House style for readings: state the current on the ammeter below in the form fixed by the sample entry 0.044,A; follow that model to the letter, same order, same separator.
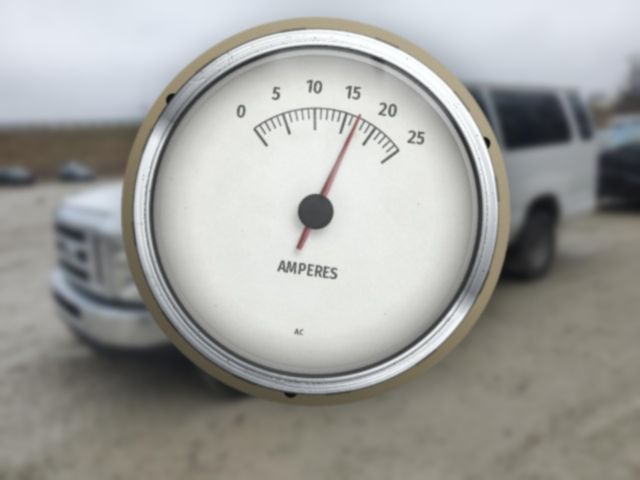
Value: 17,A
